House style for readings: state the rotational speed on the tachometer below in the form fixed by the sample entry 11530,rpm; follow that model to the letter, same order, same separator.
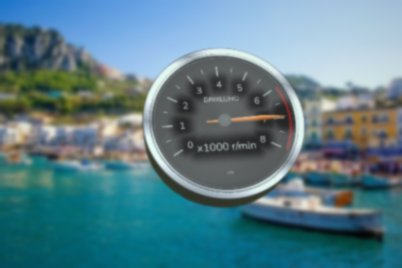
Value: 7000,rpm
